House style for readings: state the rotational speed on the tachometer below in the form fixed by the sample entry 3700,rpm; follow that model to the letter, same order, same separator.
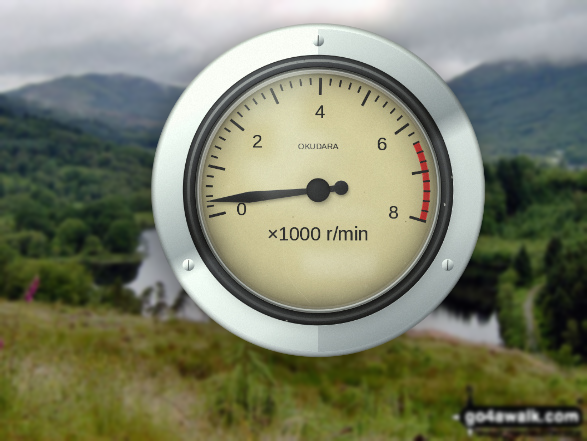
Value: 300,rpm
